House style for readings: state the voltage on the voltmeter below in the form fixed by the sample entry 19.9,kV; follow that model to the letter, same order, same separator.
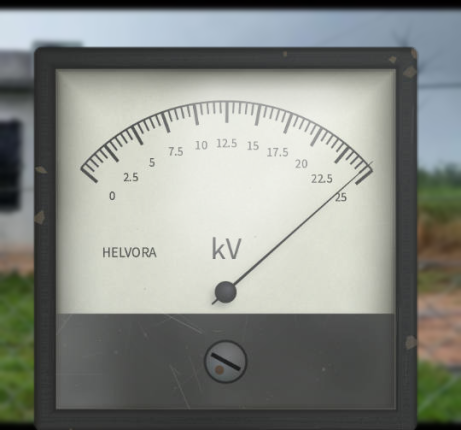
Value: 24.5,kV
